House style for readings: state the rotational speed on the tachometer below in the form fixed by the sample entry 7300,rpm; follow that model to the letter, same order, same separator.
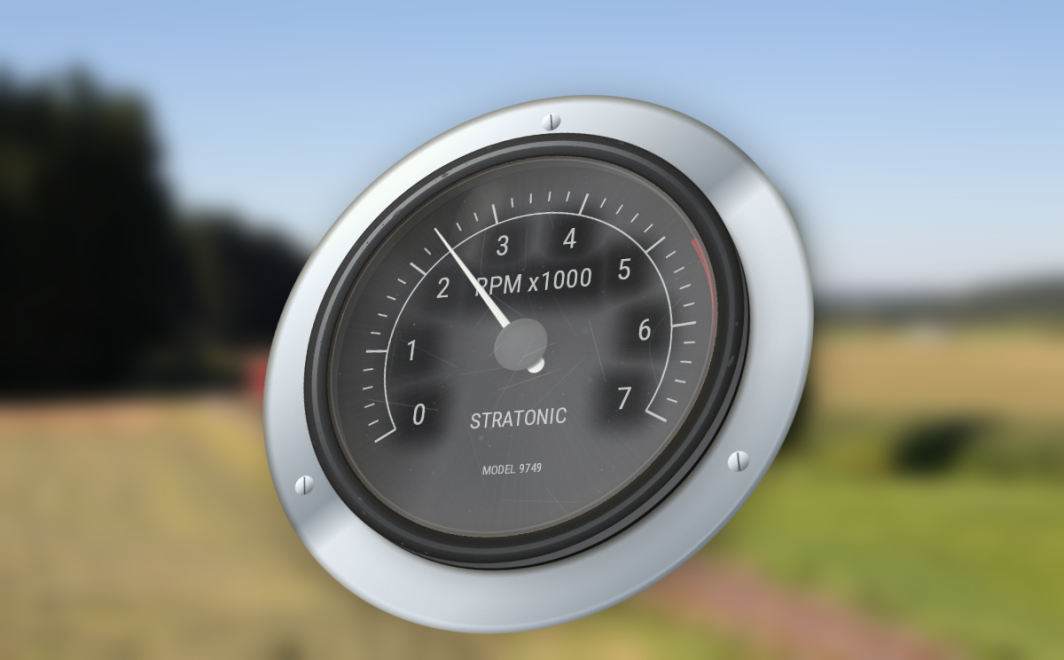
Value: 2400,rpm
